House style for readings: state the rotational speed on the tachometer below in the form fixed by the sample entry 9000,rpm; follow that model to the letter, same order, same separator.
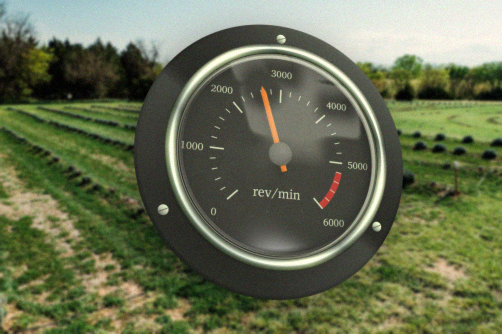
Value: 2600,rpm
